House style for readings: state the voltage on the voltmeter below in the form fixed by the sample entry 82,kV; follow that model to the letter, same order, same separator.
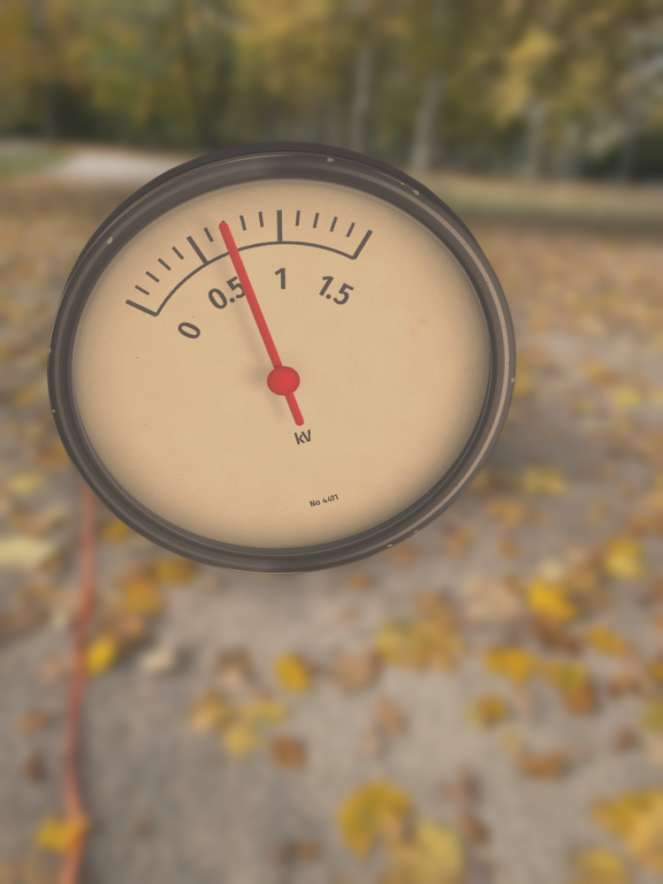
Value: 0.7,kV
